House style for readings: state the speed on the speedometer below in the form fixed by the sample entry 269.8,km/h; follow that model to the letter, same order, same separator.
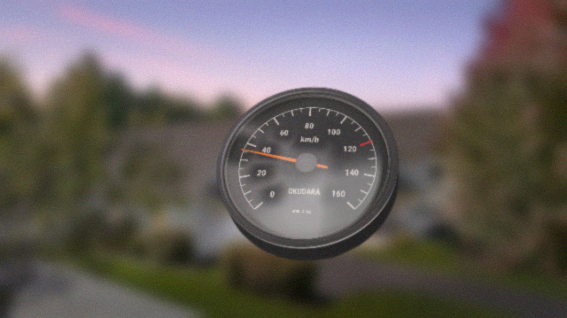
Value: 35,km/h
